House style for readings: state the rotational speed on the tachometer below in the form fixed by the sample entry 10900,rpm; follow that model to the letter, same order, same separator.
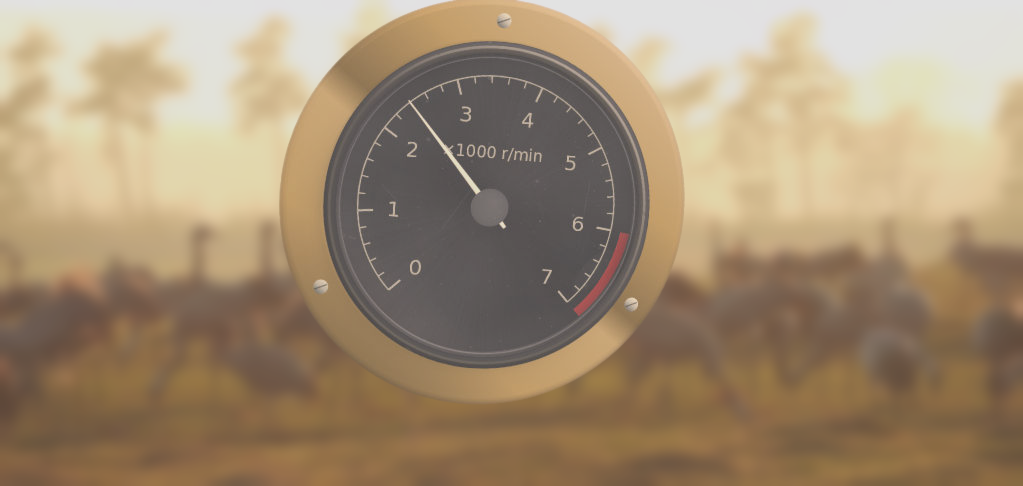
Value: 2400,rpm
